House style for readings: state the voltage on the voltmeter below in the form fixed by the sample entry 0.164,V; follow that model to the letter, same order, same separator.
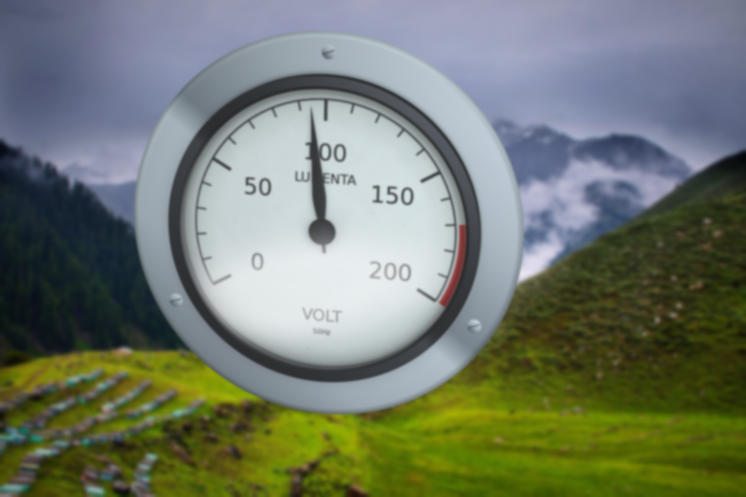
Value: 95,V
